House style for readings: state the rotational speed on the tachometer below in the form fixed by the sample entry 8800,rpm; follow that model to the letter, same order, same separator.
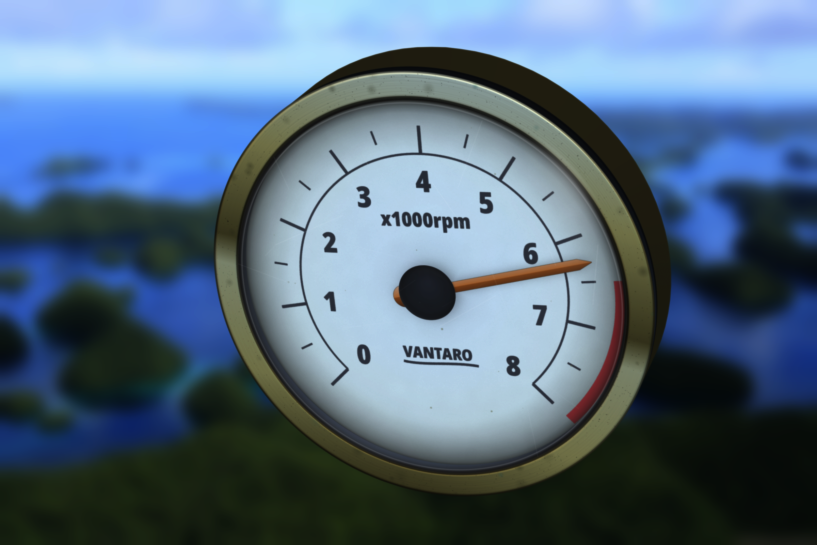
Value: 6250,rpm
